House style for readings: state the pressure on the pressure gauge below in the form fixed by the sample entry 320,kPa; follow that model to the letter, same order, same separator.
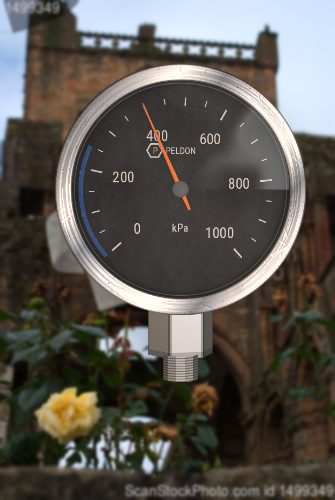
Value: 400,kPa
